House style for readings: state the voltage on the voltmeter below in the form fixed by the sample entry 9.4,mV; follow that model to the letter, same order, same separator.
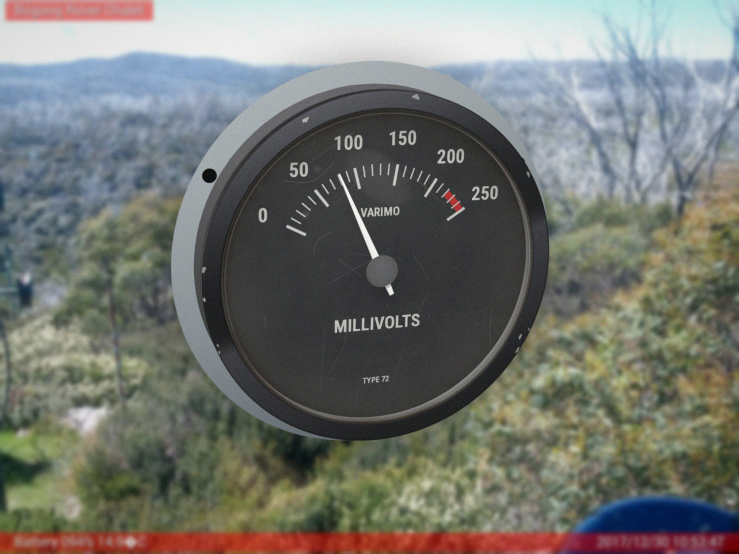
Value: 80,mV
